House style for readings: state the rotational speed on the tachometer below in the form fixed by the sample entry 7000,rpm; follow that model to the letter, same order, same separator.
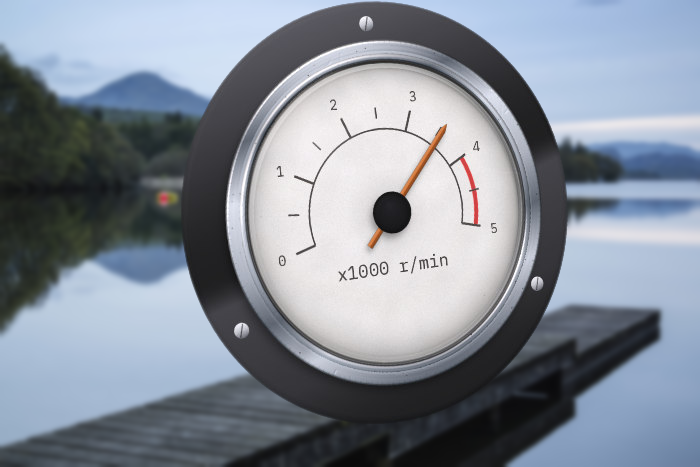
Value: 3500,rpm
